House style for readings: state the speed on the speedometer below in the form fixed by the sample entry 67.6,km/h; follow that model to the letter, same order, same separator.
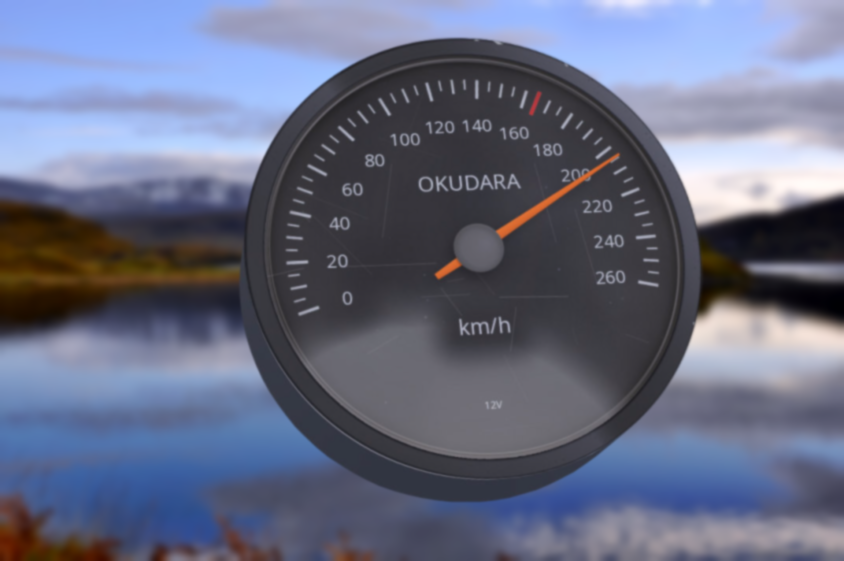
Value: 205,km/h
